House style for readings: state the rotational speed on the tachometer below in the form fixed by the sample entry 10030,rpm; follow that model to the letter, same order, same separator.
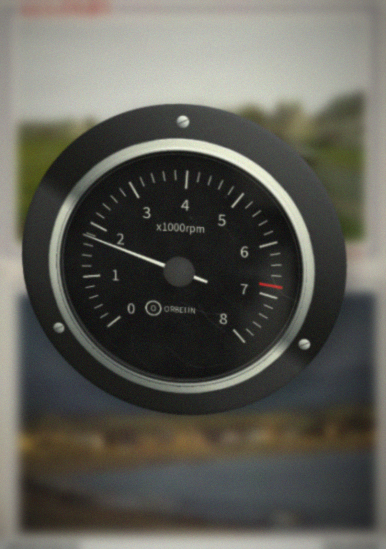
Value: 1800,rpm
